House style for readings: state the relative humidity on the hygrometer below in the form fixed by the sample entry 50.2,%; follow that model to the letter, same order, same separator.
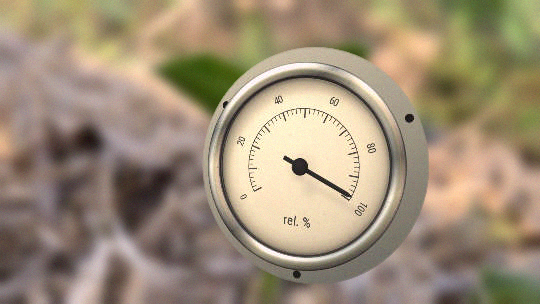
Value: 98,%
